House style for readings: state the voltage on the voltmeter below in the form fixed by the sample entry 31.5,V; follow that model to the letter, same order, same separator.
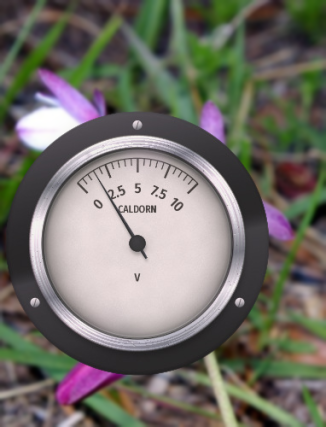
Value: 1.5,V
